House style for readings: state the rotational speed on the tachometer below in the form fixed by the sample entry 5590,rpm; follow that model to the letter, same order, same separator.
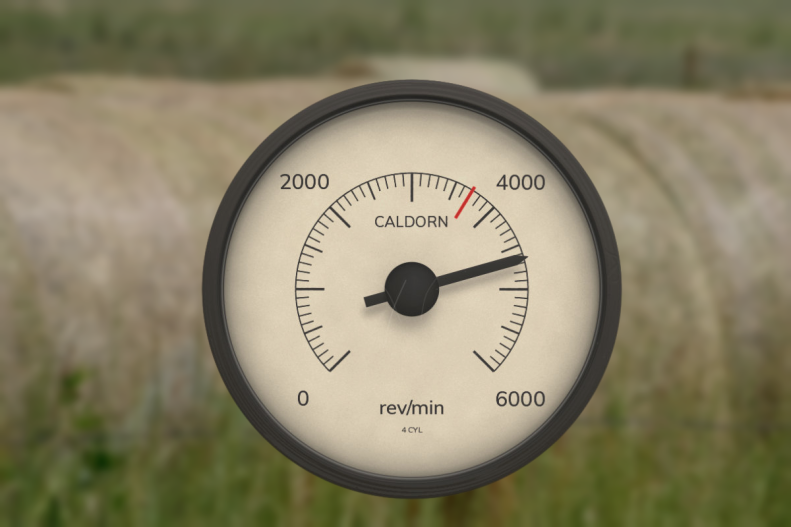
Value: 4650,rpm
